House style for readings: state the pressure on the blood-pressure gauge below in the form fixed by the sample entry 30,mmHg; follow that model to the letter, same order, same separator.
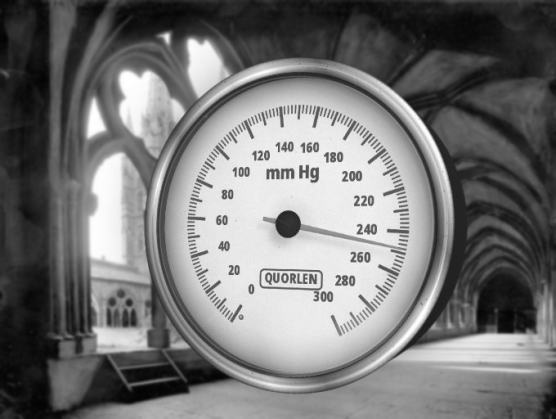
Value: 248,mmHg
